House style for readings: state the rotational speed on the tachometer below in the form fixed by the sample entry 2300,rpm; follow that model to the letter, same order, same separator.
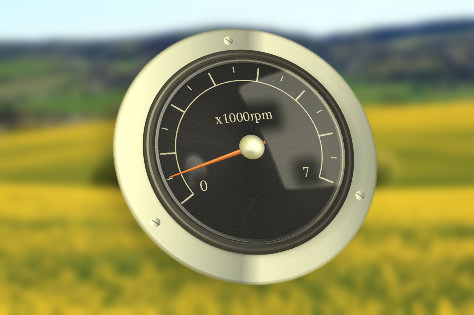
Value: 500,rpm
